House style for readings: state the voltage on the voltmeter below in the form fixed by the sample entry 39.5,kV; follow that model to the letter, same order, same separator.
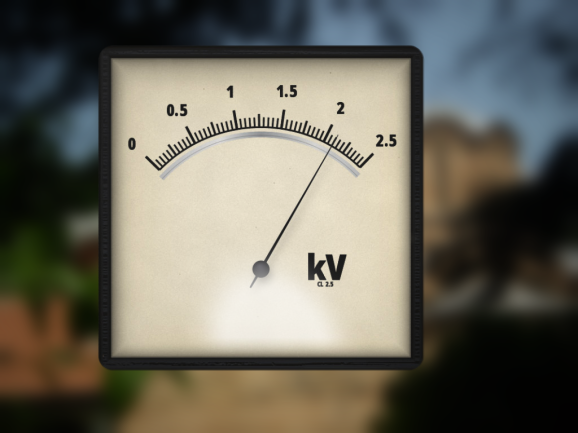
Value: 2.1,kV
